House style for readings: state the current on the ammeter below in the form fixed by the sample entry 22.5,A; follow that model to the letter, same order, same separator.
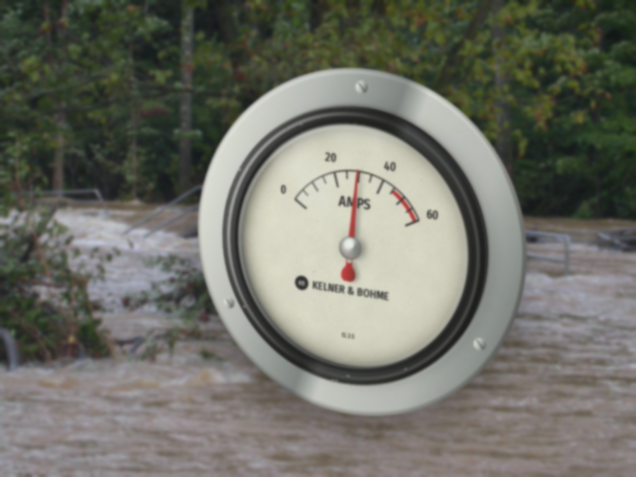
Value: 30,A
